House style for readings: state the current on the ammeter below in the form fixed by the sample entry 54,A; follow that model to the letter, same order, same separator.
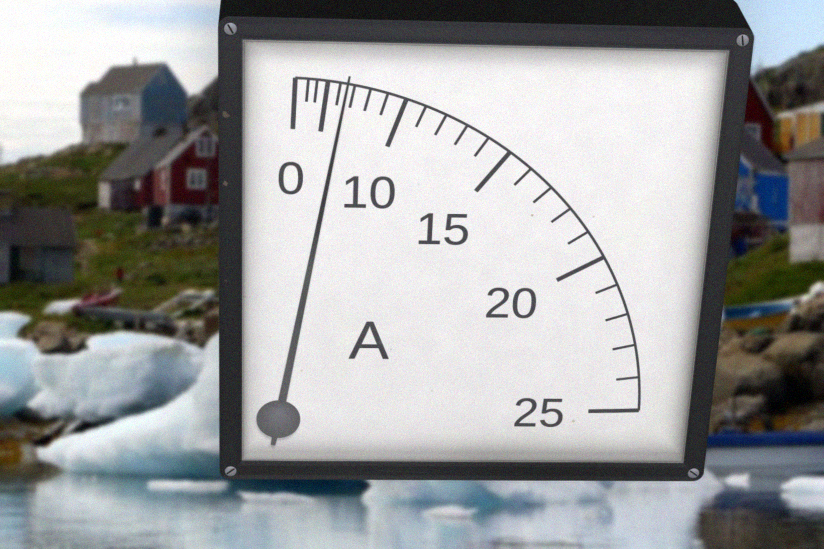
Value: 6.5,A
